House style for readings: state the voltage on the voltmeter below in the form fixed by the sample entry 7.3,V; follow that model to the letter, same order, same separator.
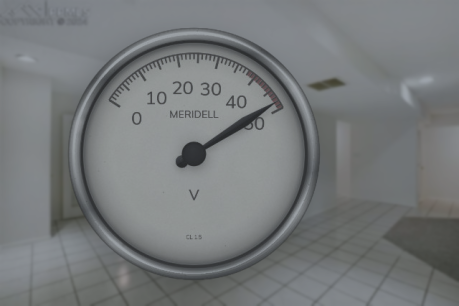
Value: 48,V
